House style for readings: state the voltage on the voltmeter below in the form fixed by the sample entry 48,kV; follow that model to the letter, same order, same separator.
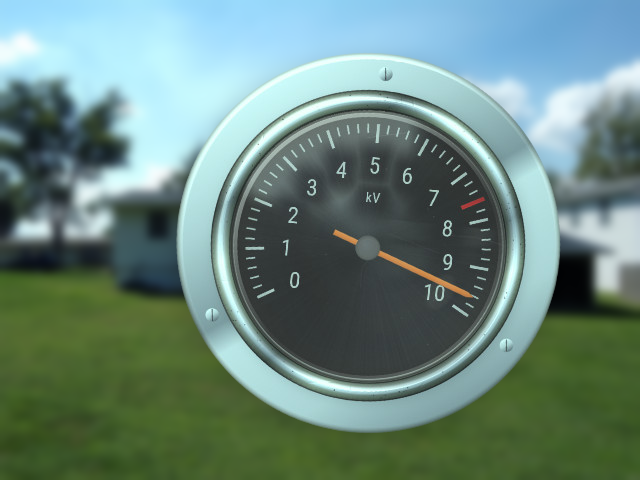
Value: 9.6,kV
